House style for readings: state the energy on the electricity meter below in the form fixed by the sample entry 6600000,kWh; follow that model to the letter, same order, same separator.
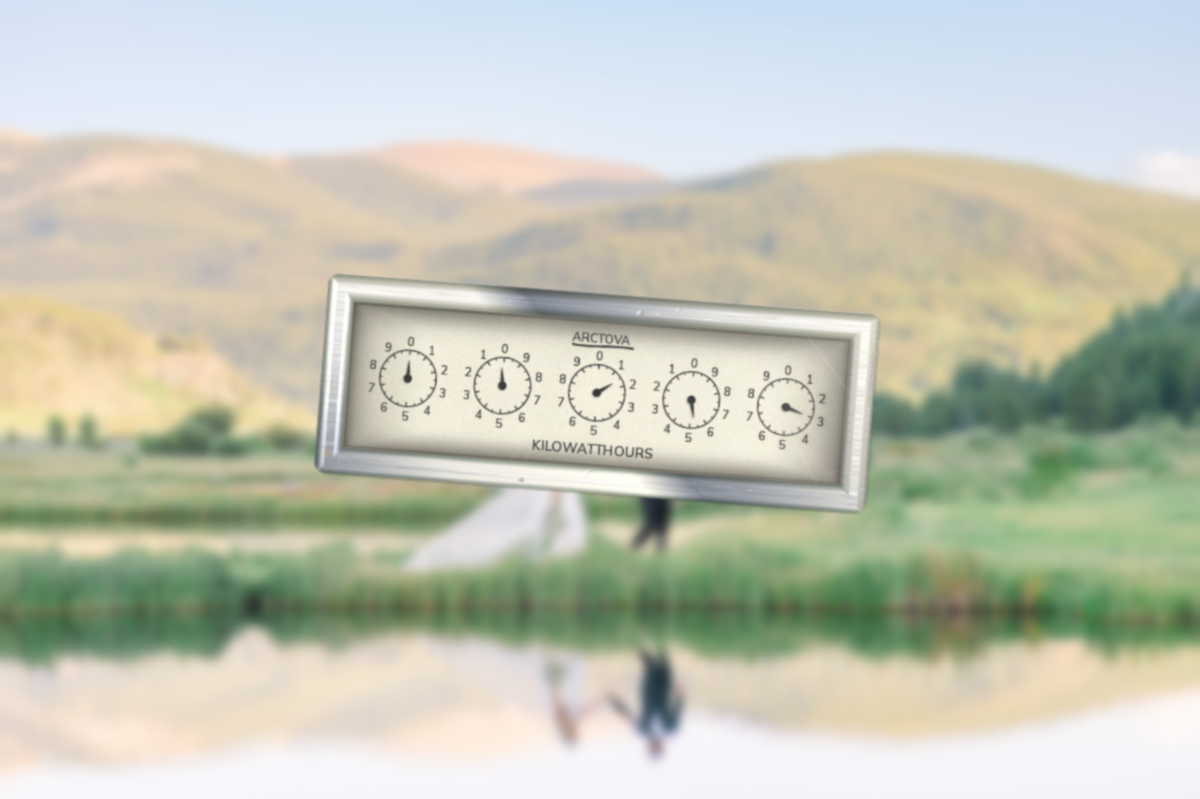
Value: 153,kWh
